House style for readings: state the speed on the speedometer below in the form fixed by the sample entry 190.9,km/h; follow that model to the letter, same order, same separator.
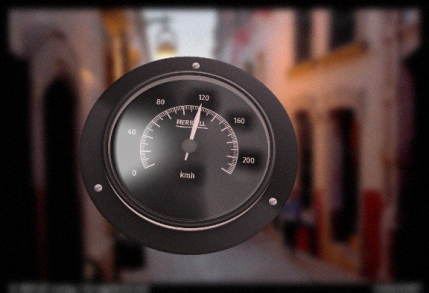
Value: 120,km/h
